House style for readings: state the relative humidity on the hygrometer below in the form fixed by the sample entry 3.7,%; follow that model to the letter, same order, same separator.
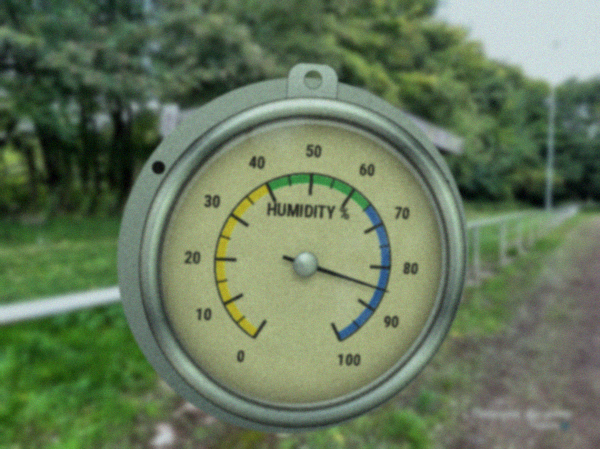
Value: 85,%
